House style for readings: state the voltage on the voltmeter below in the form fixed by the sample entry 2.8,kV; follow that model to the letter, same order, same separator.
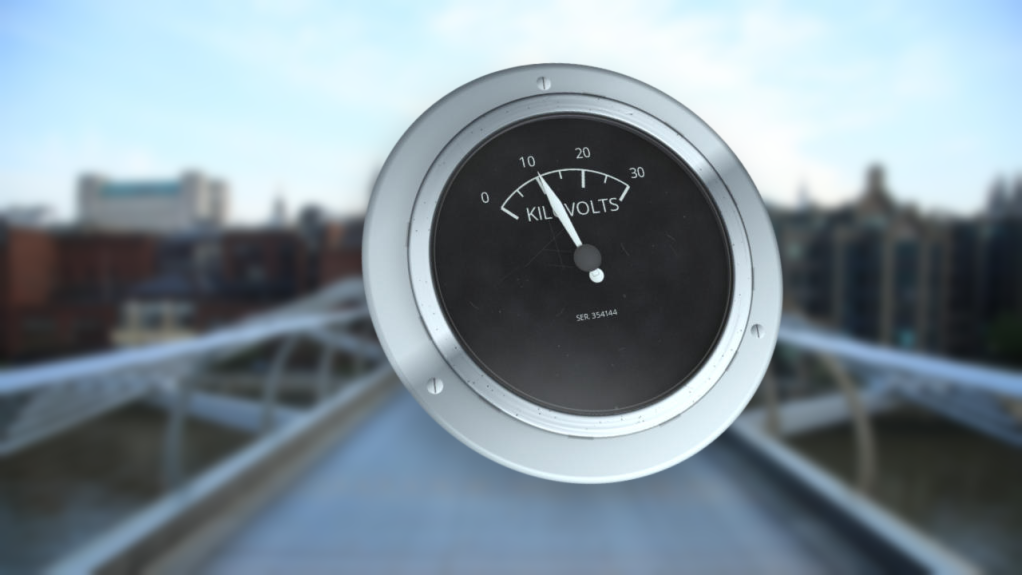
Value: 10,kV
